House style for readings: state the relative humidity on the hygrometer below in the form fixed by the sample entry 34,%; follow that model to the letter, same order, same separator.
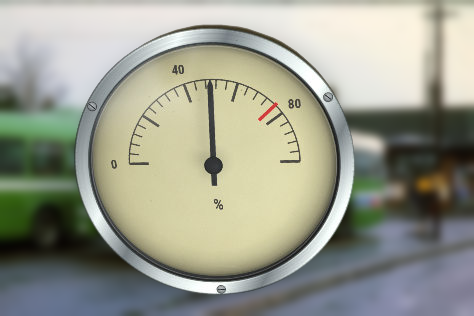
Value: 50,%
